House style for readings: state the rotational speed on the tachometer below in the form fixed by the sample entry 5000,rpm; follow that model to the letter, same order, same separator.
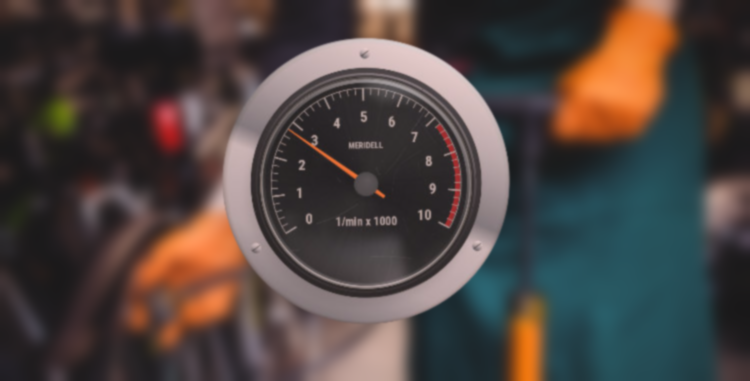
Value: 2800,rpm
